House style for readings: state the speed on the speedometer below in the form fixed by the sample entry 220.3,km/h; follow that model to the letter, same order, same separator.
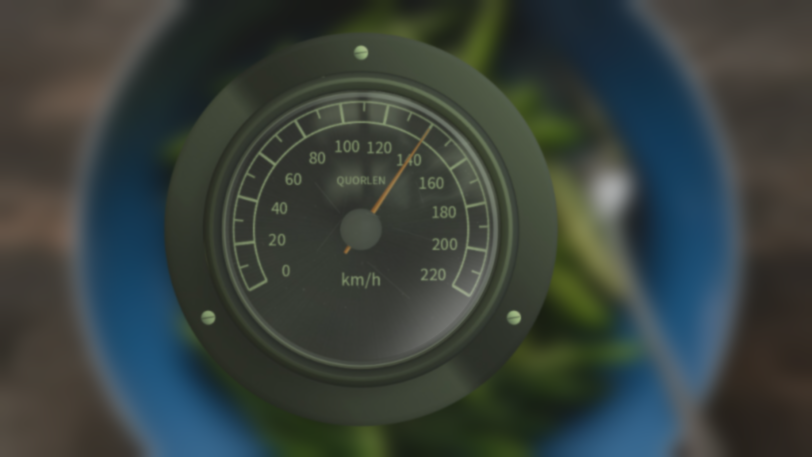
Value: 140,km/h
